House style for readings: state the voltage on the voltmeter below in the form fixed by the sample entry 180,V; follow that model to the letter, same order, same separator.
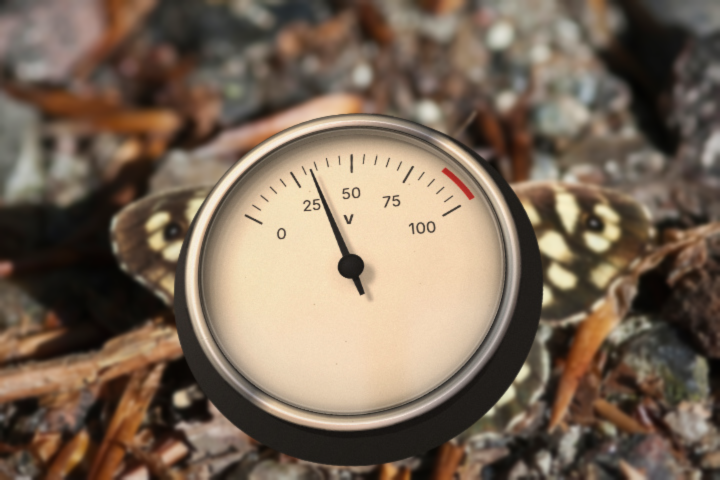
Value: 32.5,V
